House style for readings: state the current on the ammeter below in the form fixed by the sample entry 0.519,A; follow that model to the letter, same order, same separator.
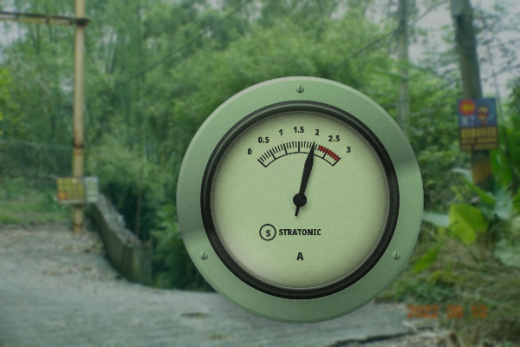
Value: 2,A
